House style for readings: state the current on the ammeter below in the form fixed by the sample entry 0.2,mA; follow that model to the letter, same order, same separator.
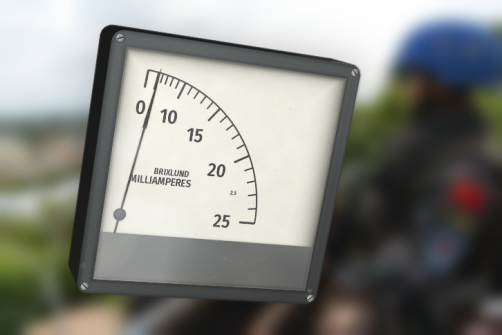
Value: 5,mA
